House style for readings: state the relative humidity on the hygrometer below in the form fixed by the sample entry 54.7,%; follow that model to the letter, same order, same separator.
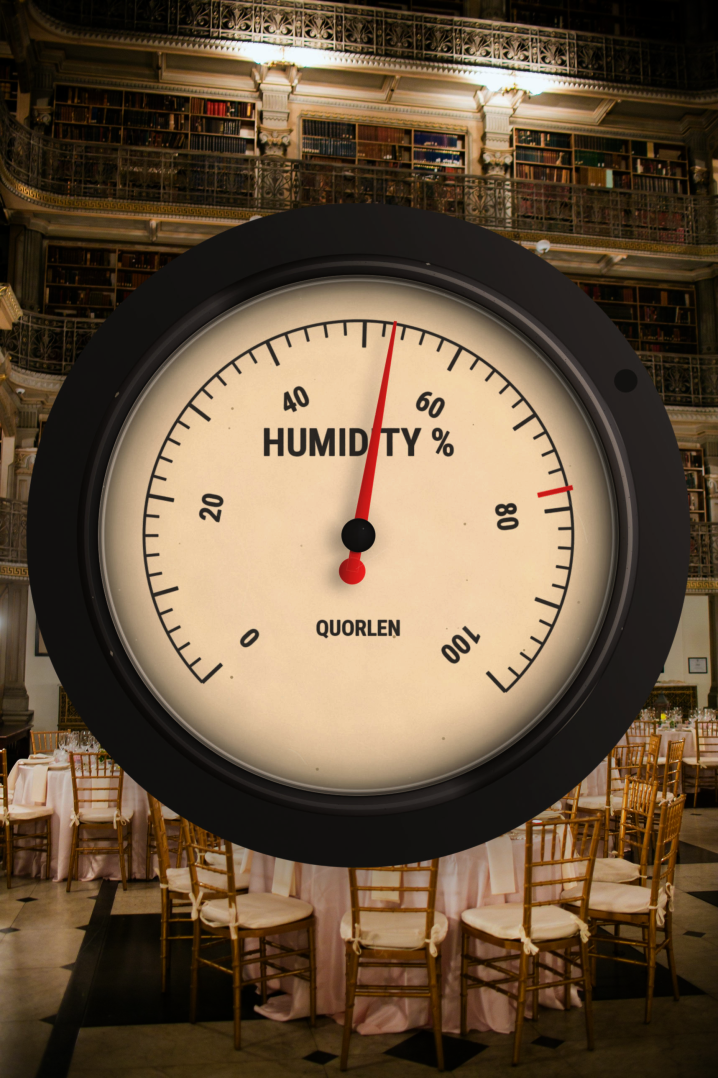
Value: 53,%
